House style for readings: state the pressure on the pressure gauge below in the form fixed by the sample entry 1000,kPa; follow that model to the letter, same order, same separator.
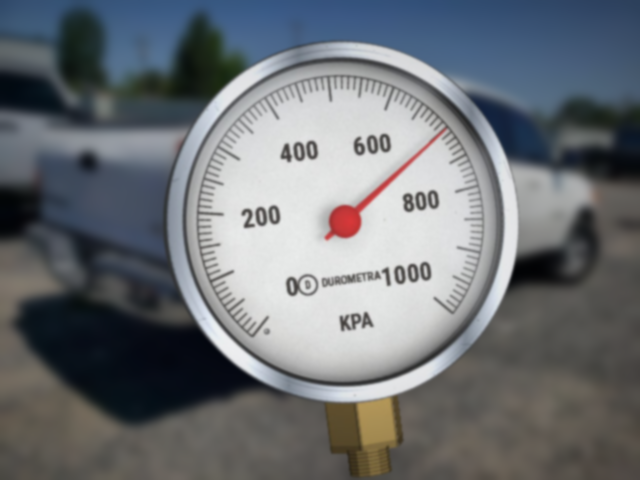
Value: 700,kPa
